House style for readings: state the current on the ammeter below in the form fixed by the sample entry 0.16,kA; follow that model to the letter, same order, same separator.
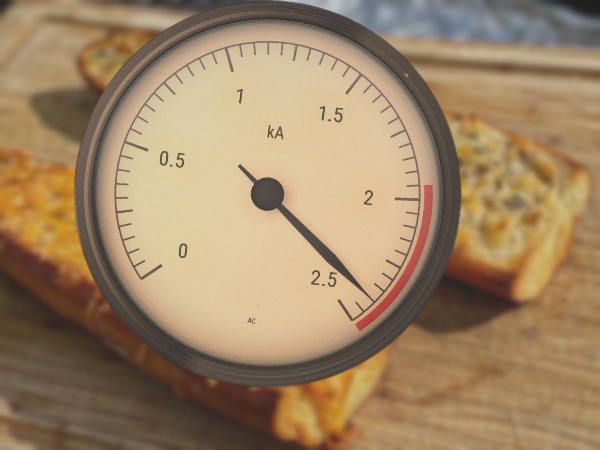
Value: 2.4,kA
